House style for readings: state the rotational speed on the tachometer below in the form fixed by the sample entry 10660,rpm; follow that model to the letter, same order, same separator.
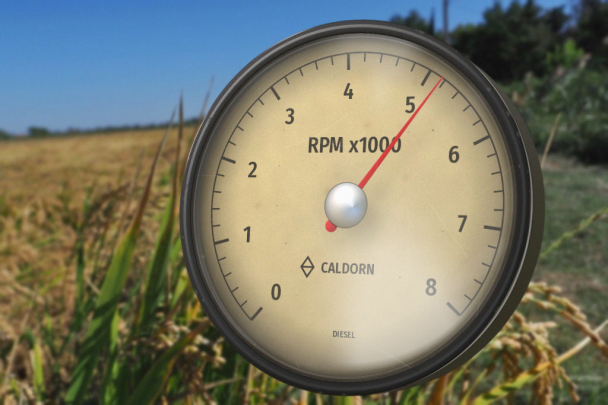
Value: 5200,rpm
